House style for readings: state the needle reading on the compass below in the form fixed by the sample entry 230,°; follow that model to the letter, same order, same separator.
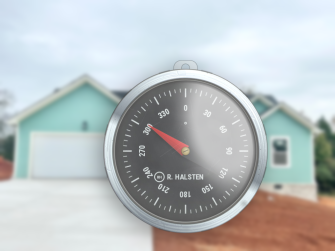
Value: 305,°
